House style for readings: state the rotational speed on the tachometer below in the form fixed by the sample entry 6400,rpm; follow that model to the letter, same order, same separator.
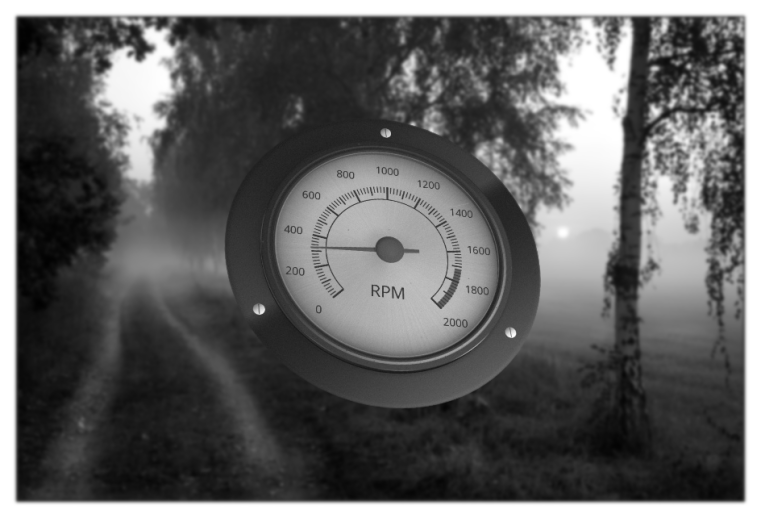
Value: 300,rpm
